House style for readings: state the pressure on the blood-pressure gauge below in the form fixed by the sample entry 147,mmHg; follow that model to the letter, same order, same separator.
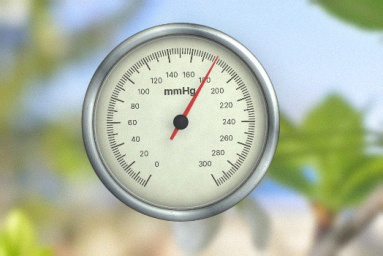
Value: 180,mmHg
